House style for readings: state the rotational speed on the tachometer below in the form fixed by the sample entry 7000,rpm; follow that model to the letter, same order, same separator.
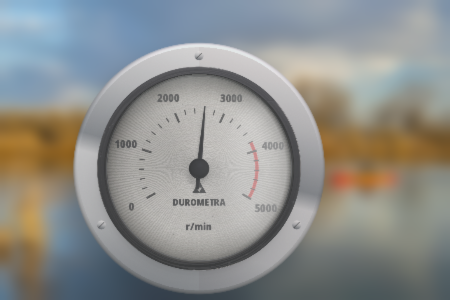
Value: 2600,rpm
